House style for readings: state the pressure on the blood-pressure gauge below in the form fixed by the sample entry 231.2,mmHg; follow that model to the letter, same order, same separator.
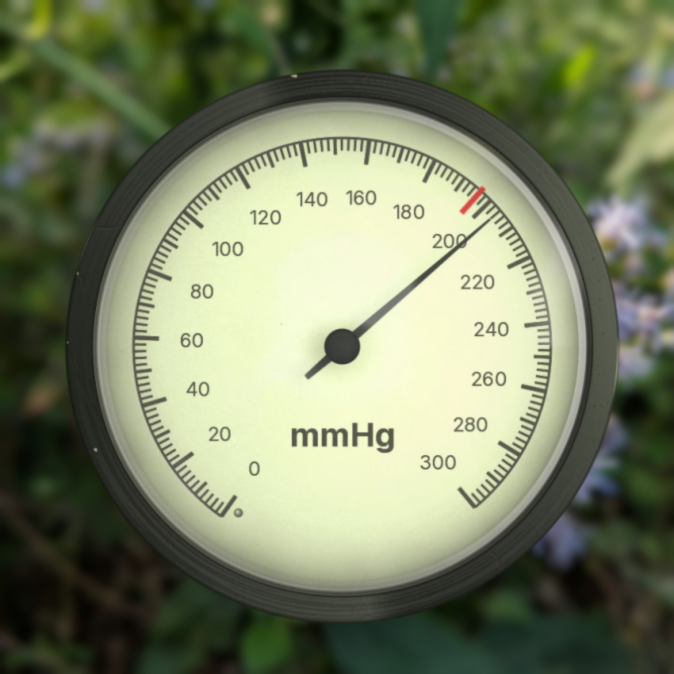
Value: 204,mmHg
